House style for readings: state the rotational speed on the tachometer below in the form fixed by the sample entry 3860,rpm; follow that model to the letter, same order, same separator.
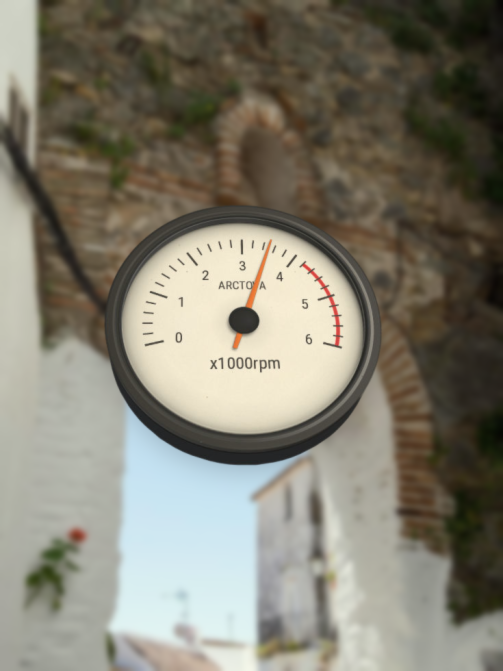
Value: 3500,rpm
